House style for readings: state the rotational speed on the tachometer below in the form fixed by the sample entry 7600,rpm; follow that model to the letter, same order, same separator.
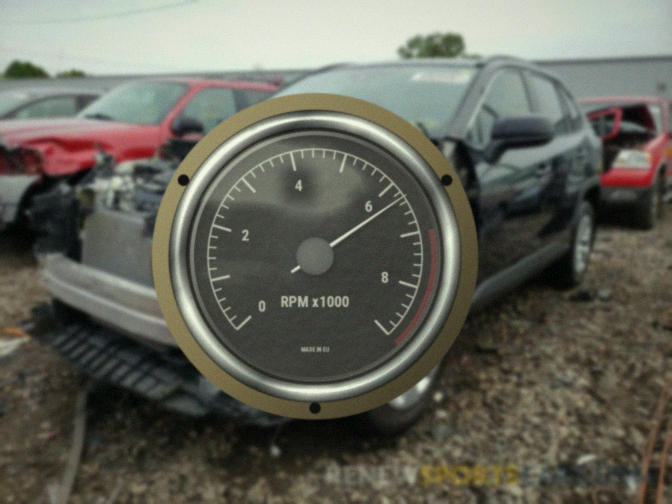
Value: 6300,rpm
